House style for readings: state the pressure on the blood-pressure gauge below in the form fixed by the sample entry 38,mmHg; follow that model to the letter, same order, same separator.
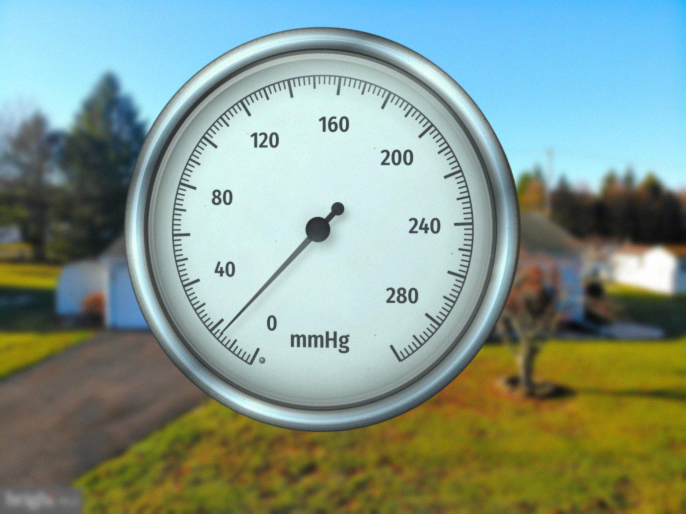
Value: 16,mmHg
